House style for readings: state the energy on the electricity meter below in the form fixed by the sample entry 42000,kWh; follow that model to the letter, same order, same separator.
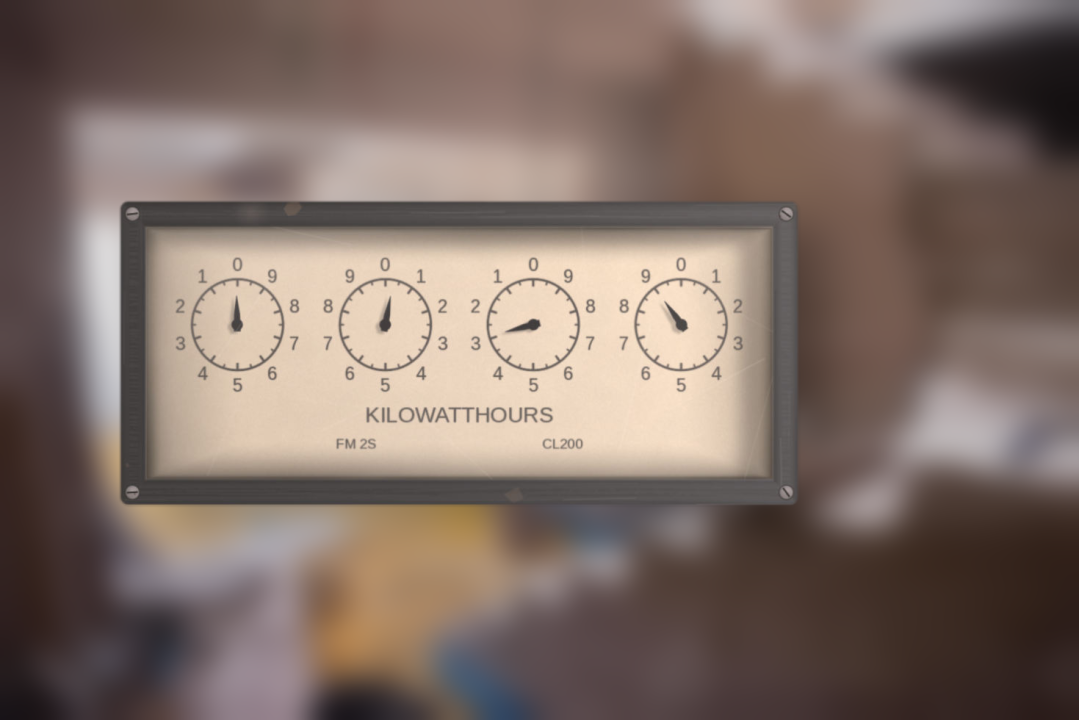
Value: 29,kWh
